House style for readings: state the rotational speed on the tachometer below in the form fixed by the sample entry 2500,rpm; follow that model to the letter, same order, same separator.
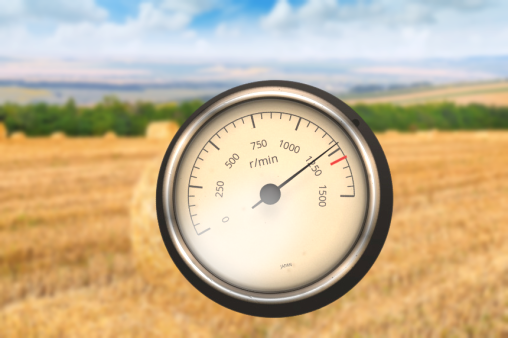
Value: 1225,rpm
